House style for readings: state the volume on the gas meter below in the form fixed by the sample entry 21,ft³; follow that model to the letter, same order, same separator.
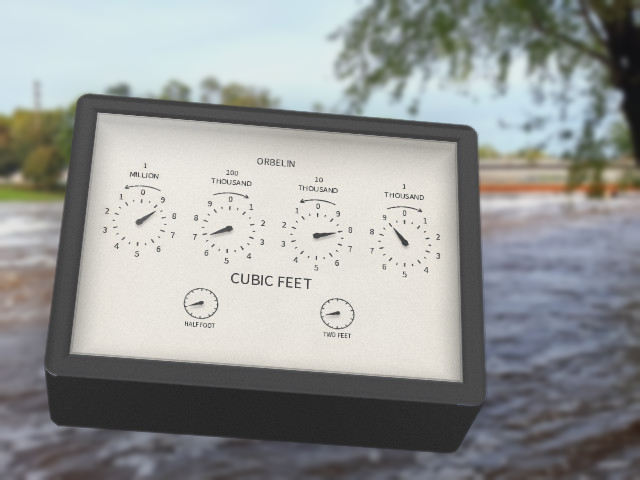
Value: 867900,ft³
